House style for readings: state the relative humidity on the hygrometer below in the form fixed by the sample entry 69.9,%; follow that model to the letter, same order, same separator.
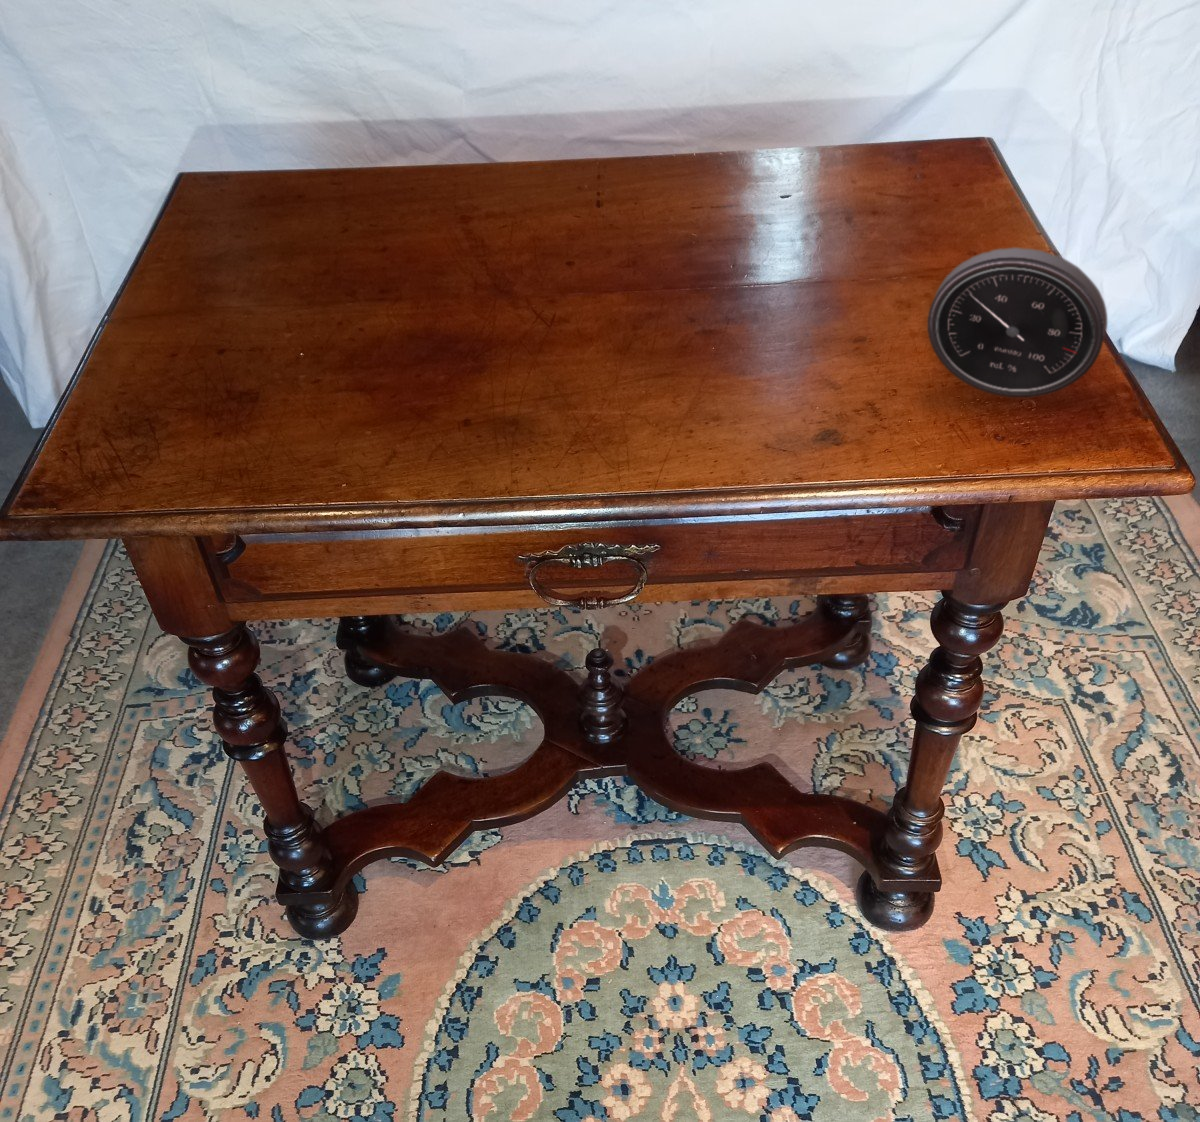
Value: 30,%
